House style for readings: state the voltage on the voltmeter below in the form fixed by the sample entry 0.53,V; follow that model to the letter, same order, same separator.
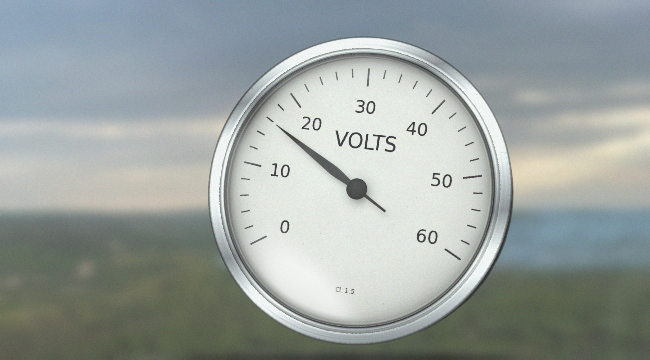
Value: 16,V
